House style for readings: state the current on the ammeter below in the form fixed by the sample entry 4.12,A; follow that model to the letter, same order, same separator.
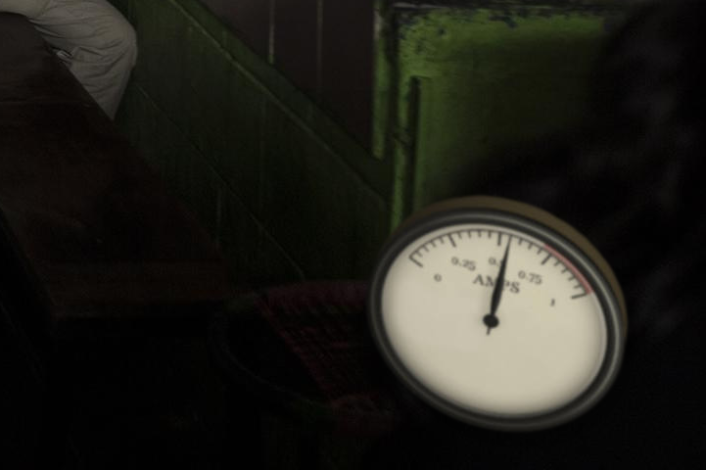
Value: 0.55,A
